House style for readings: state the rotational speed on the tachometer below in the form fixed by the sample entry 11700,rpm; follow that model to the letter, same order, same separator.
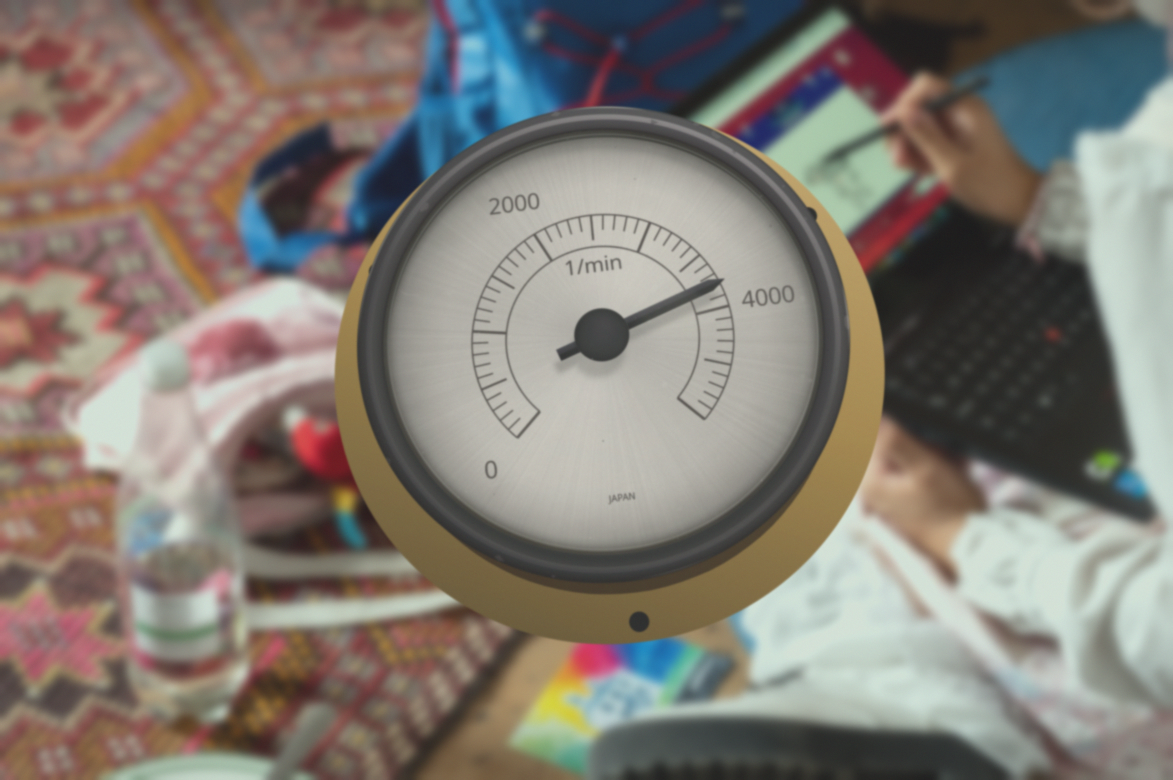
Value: 3800,rpm
